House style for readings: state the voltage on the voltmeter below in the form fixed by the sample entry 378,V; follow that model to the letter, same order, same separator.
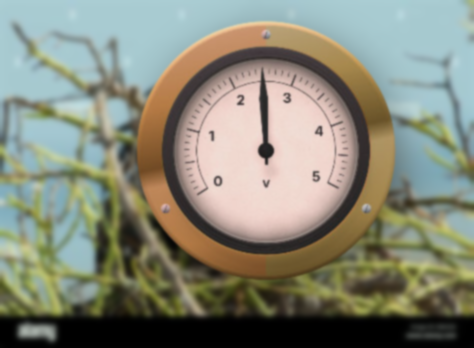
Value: 2.5,V
